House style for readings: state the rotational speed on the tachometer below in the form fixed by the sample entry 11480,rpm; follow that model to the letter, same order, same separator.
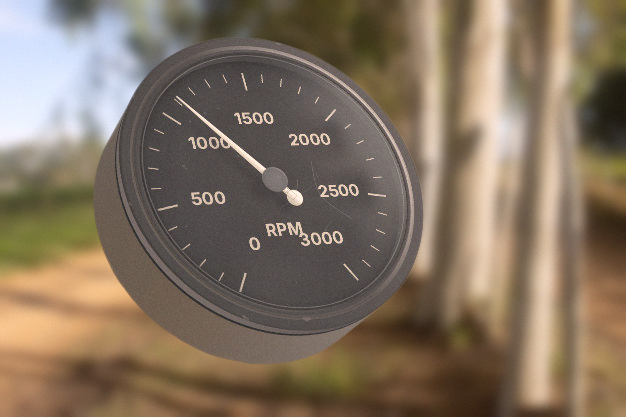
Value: 1100,rpm
